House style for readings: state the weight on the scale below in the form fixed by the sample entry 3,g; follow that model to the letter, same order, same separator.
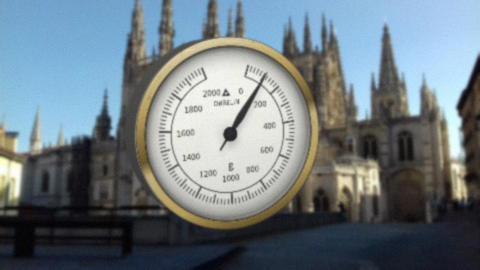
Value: 100,g
